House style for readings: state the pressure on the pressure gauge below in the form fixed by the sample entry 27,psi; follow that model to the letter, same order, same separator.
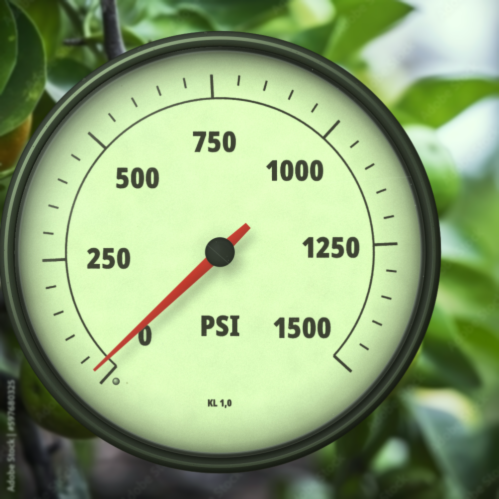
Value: 25,psi
